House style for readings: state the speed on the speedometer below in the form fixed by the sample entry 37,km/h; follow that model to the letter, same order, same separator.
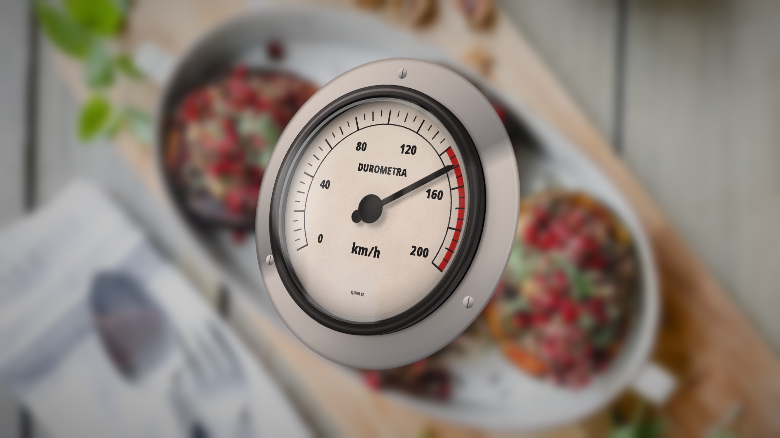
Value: 150,km/h
